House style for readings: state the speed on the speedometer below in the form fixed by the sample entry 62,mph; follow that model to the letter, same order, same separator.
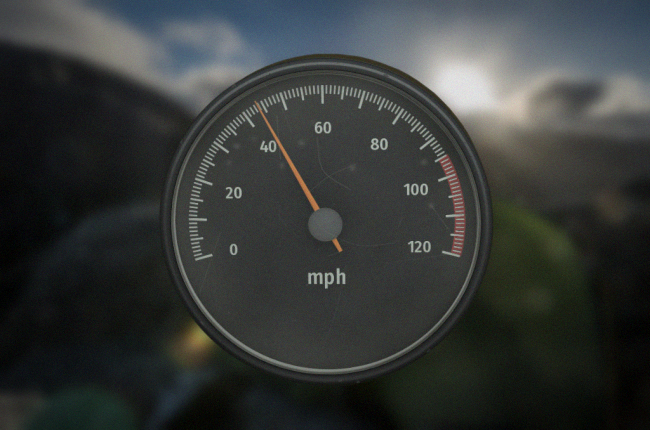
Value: 44,mph
